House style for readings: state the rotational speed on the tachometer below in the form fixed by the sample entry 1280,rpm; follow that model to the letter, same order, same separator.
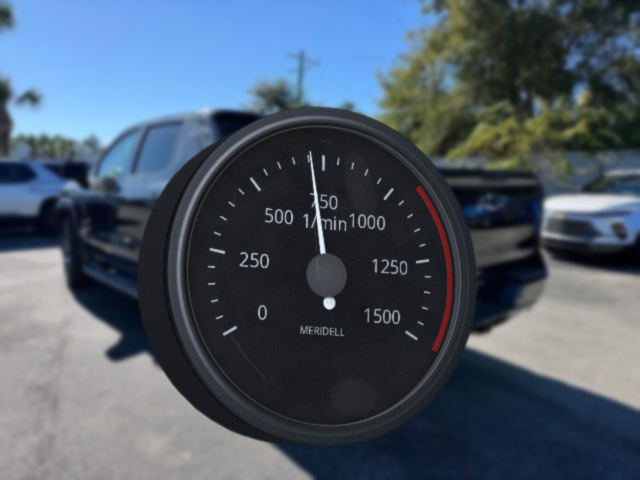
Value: 700,rpm
